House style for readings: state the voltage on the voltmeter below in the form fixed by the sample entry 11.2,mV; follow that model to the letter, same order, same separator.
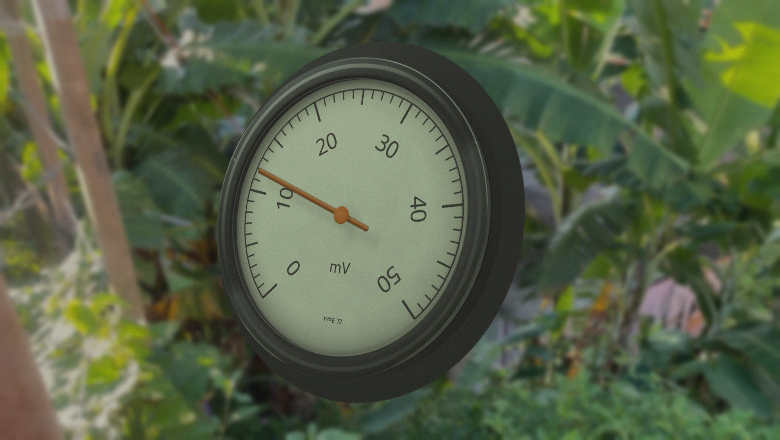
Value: 12,mV
